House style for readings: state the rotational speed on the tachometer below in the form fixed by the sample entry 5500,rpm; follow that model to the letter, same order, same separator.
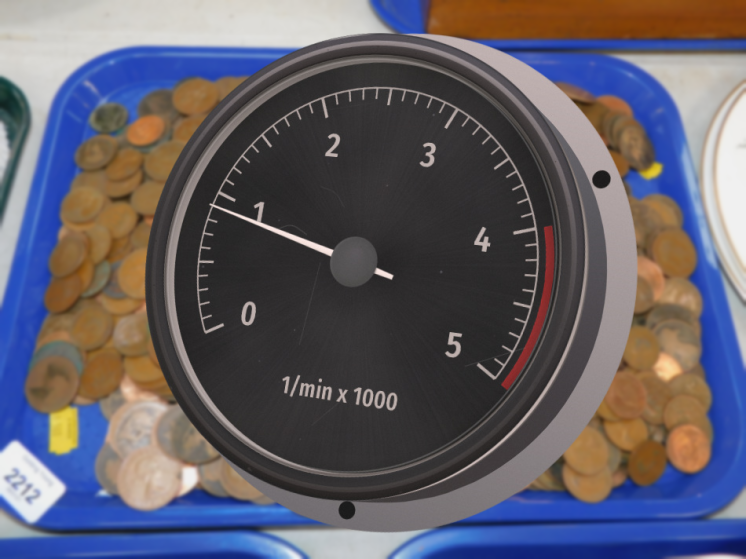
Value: 900,rpm
